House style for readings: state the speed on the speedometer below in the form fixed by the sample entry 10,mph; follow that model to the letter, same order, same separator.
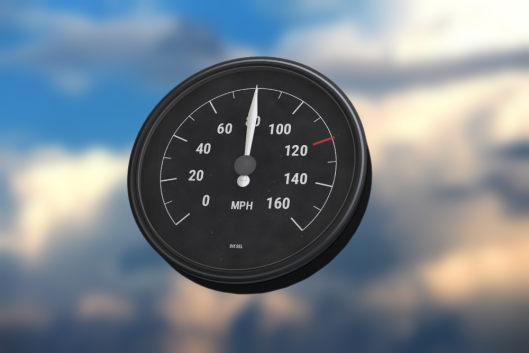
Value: 80,mph
